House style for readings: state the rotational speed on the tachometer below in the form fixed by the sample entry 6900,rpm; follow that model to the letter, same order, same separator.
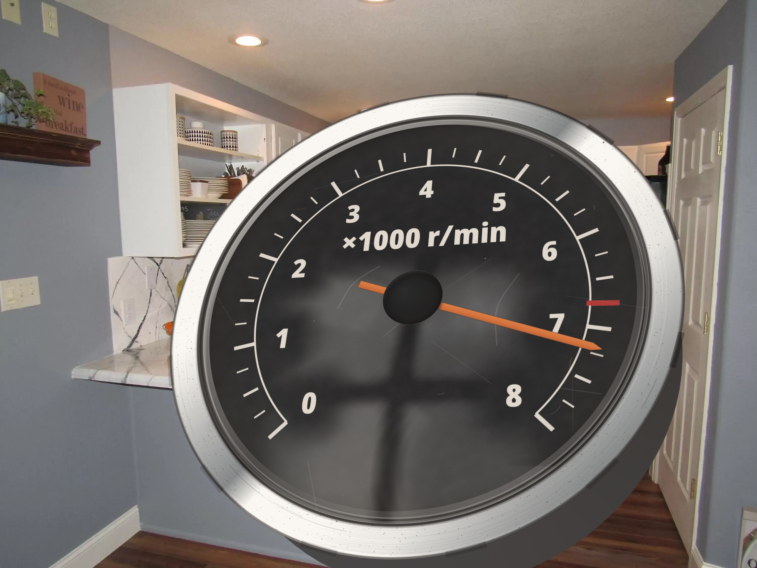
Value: 7250,rpm
